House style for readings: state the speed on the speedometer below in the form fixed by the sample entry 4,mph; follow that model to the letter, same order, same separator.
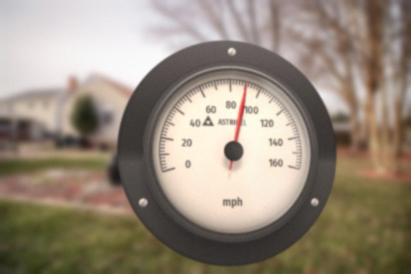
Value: 90,mph
